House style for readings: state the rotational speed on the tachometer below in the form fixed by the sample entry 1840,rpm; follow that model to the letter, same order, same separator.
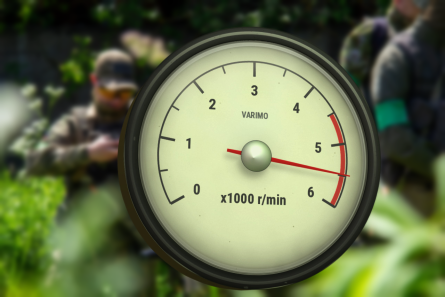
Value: 5500,rpm
